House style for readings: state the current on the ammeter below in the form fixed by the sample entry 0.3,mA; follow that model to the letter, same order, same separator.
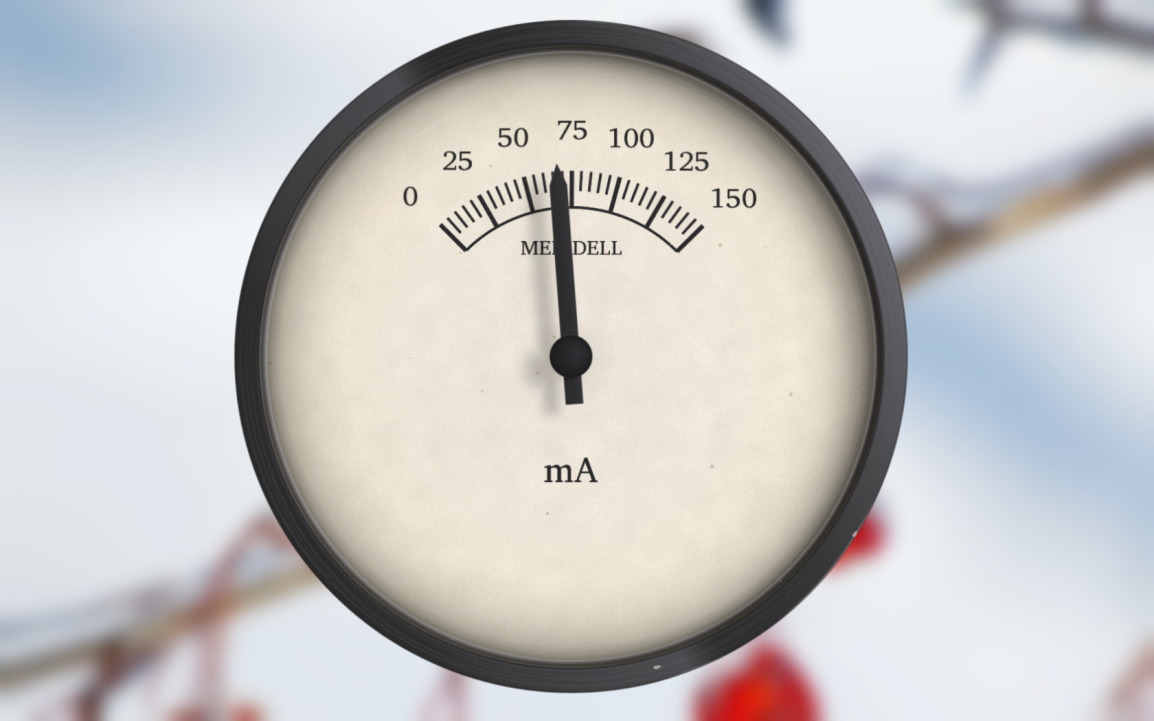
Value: 67.5,mA
